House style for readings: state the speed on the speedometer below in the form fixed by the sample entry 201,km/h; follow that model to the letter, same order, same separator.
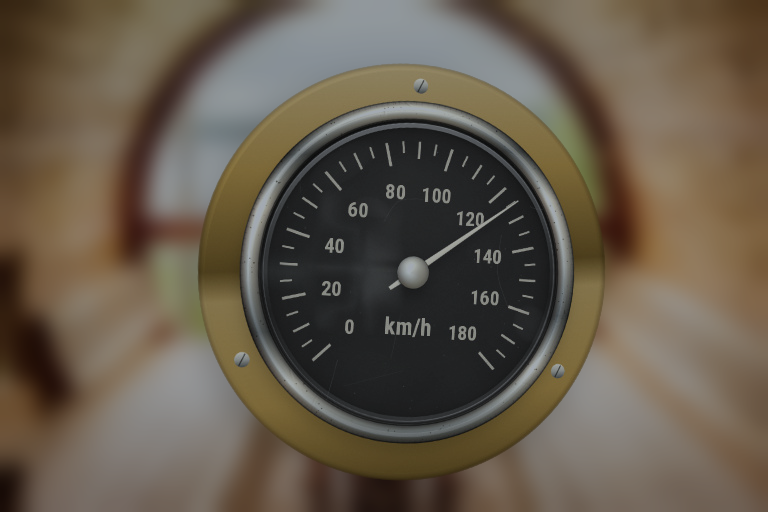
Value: 125,km/h
